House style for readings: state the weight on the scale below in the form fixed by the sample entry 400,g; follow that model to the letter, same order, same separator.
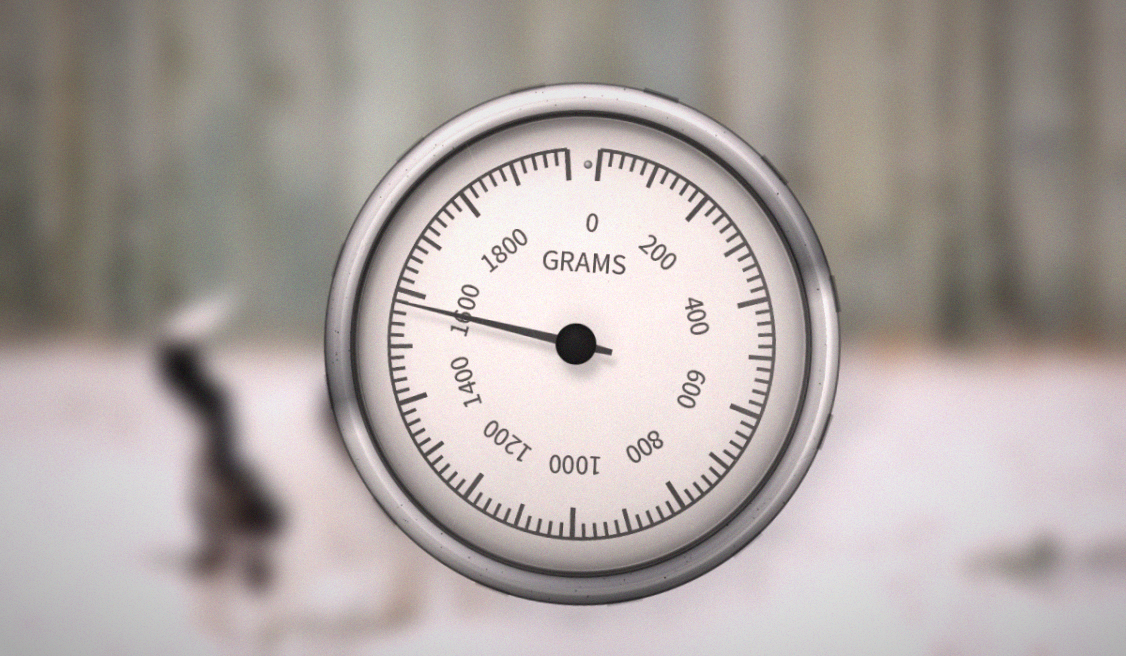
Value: 1580,g
